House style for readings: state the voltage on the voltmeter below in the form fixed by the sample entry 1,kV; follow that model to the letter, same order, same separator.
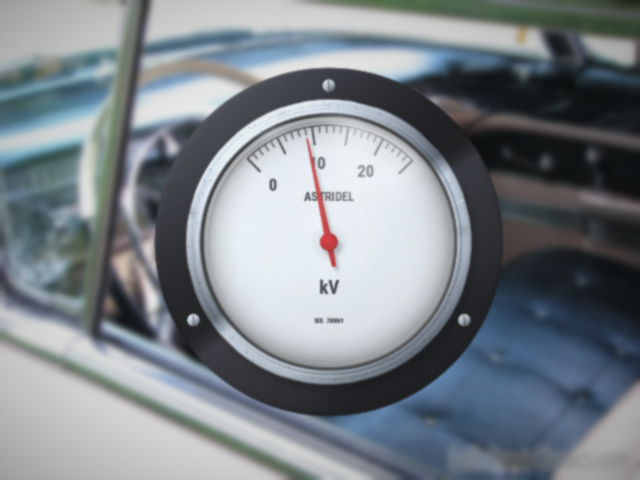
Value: 9,kV
